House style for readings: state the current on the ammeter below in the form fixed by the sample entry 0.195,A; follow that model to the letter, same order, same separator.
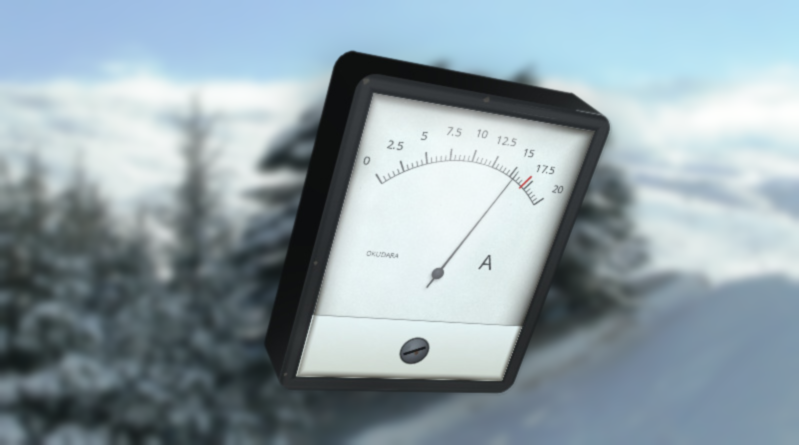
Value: 15,A
